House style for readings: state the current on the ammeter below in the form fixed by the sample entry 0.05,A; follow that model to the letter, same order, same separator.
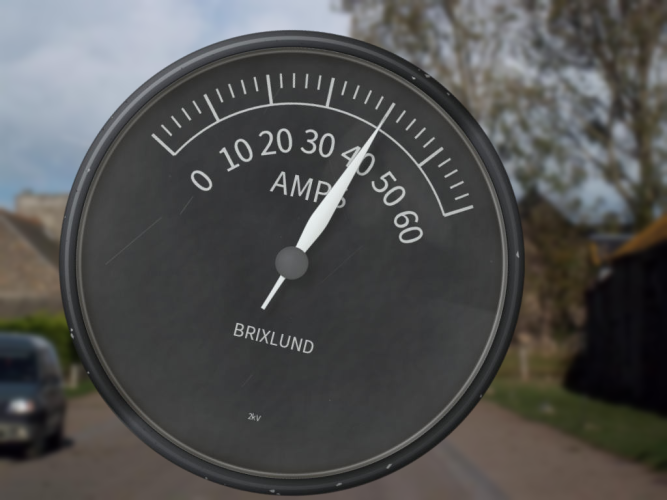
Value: 40,A
